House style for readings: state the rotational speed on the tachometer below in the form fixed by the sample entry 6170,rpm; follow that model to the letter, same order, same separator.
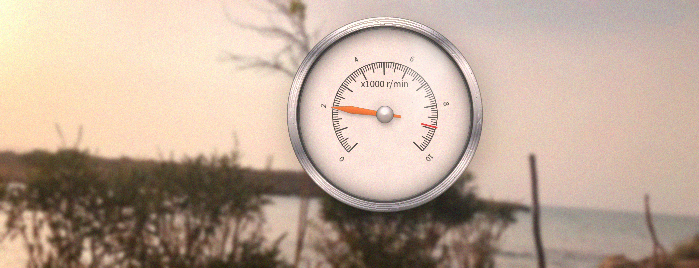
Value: 2000,rpm
